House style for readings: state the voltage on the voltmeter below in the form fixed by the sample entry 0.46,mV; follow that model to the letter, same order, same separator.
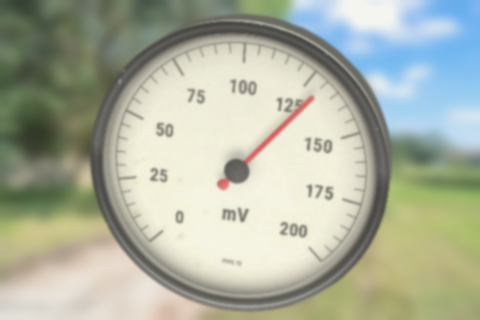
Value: 130,mV
